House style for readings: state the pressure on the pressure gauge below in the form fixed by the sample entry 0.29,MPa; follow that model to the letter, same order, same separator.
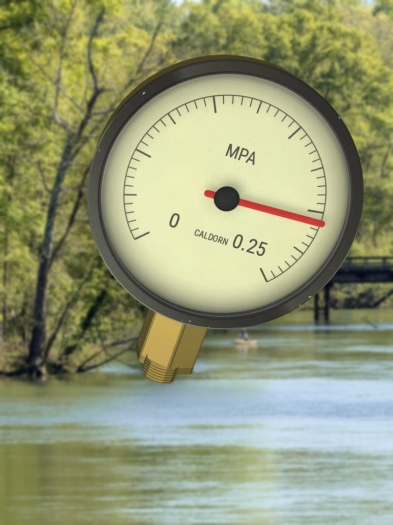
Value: 0.205,MPa
